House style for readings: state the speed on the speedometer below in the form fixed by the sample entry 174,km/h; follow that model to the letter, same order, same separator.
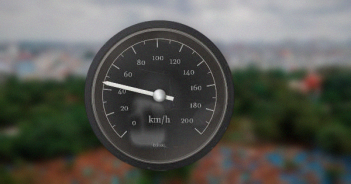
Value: 45,km/h
